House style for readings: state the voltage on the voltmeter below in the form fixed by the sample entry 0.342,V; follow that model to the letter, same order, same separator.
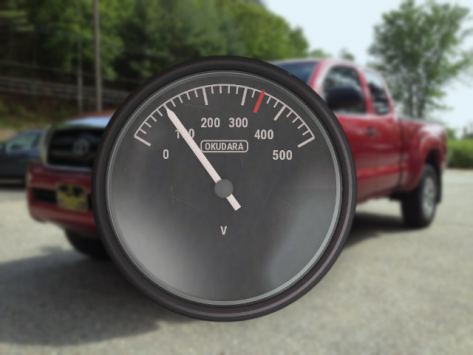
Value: 100,V
